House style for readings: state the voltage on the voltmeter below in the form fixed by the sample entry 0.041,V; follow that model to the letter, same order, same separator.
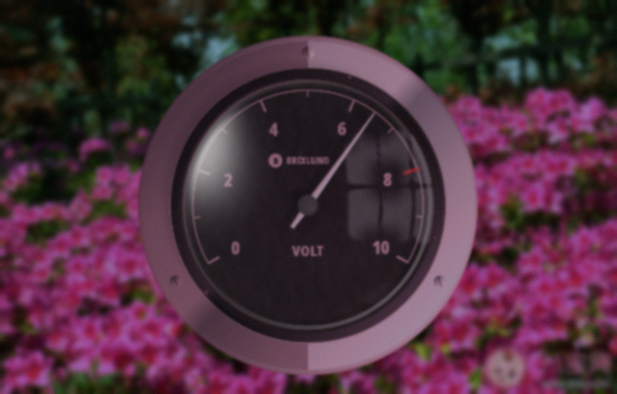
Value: 6.5,V
